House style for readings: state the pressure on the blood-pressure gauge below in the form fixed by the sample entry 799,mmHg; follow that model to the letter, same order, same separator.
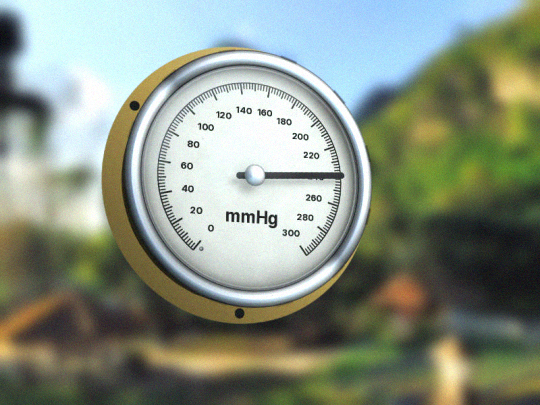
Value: 240,mmHg
